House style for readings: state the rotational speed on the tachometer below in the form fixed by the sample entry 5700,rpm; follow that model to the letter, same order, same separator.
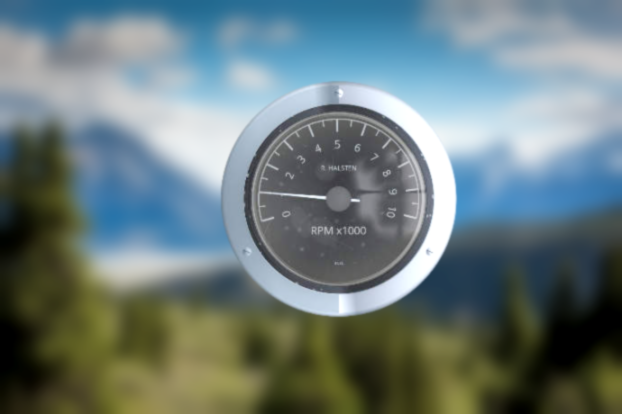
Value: 1000,rpm
